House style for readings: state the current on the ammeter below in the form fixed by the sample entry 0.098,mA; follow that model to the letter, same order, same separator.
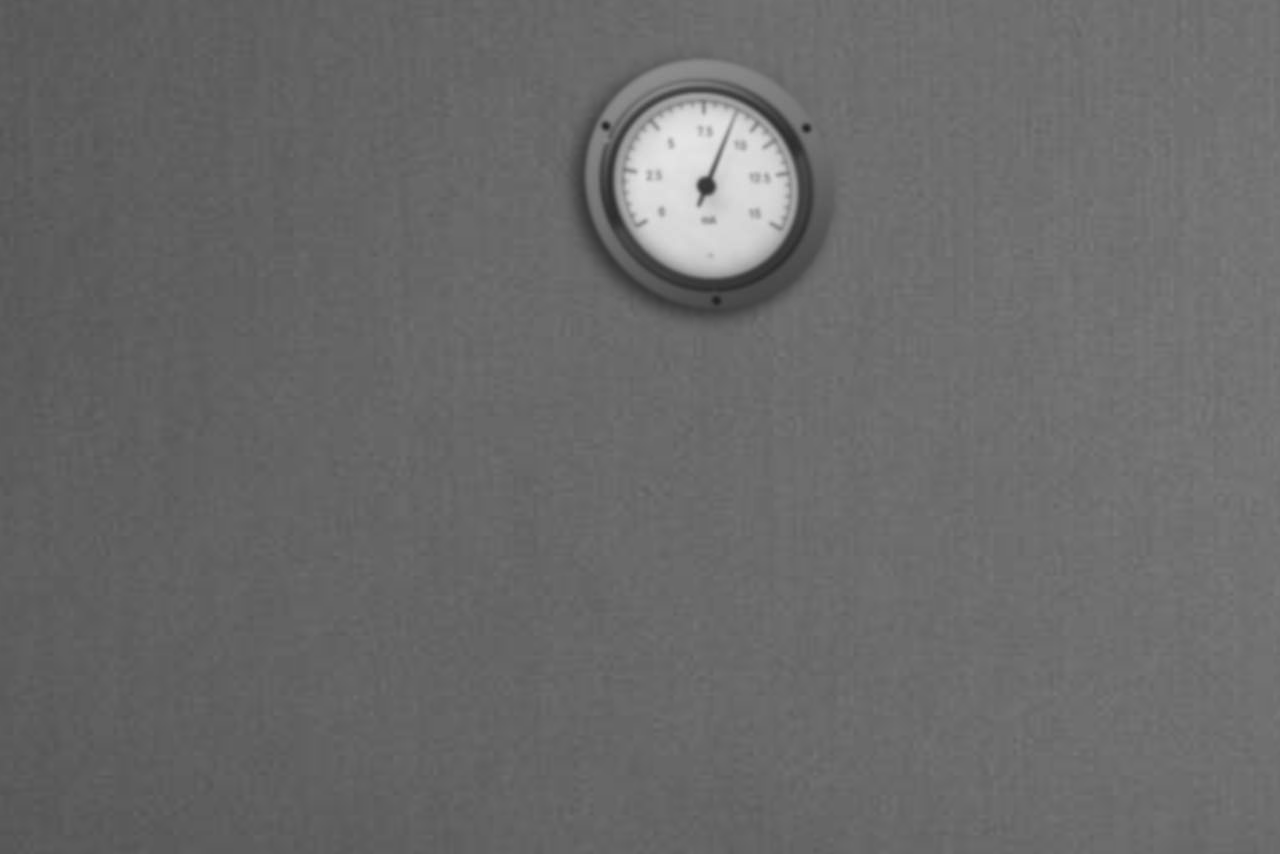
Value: 9,mA
